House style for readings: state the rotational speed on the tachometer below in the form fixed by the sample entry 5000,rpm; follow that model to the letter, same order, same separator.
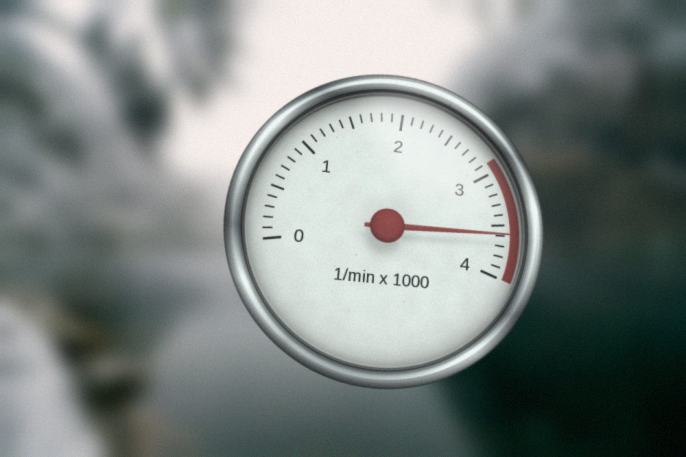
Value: 3600,rpm
